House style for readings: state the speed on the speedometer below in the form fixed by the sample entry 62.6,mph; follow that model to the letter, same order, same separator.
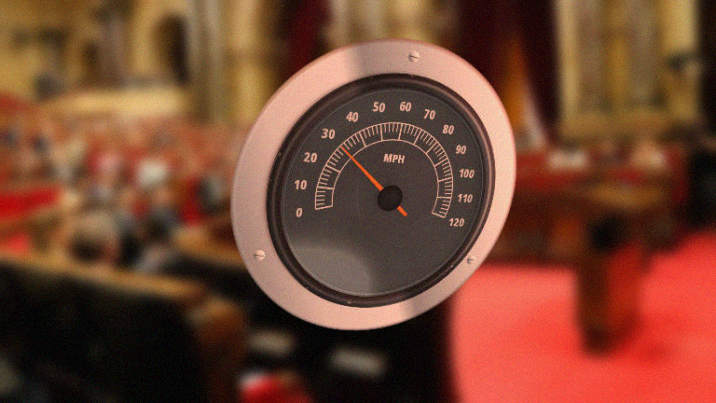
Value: 30,mph
